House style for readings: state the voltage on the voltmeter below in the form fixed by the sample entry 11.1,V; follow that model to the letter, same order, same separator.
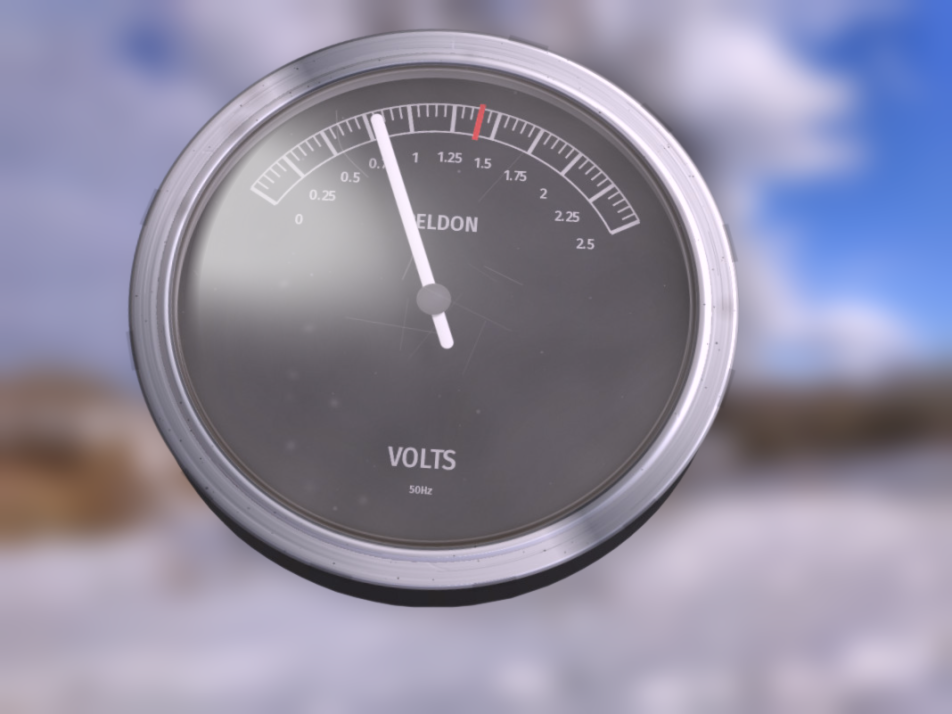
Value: 0.8,V
